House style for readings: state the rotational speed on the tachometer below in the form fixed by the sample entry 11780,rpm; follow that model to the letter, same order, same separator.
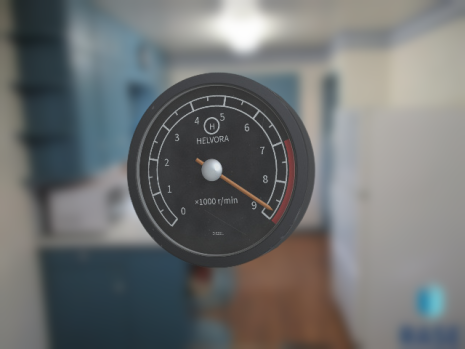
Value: 8750,rpm
